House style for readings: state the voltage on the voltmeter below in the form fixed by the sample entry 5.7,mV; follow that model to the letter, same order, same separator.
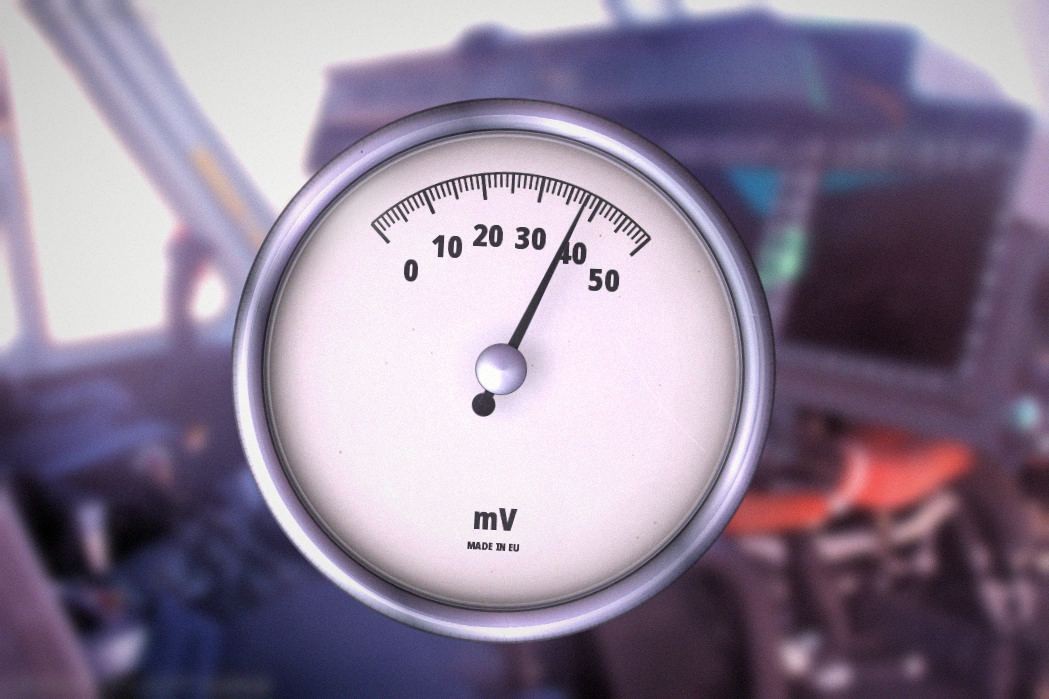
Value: 38,mV
